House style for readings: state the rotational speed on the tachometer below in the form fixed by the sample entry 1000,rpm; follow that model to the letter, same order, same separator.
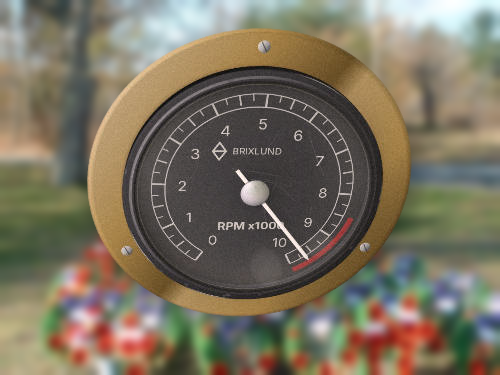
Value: 9625,rpm
